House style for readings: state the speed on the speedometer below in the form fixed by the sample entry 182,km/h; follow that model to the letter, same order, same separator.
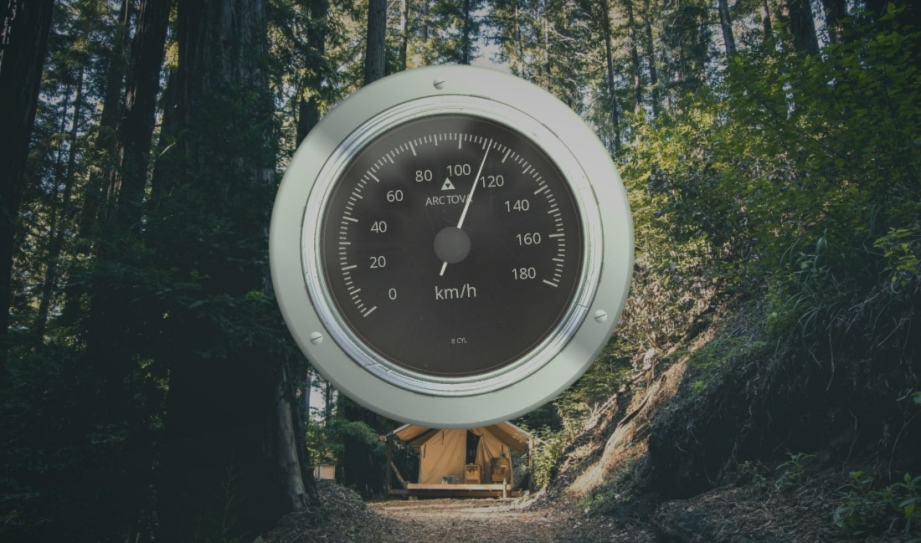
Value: 112,km/h
